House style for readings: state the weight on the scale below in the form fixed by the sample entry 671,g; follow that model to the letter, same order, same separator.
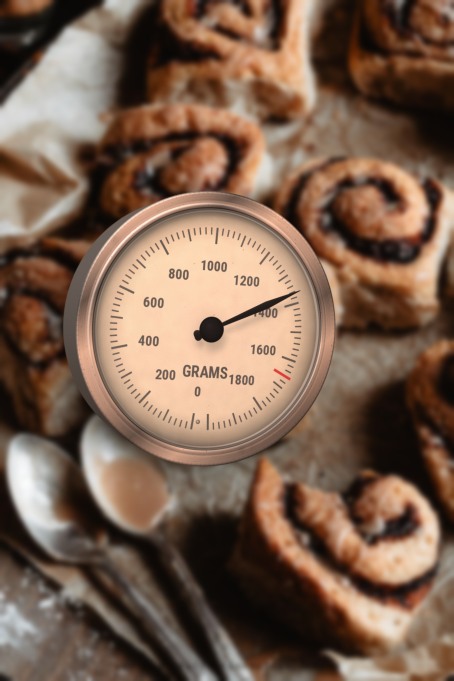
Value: 1360,g
